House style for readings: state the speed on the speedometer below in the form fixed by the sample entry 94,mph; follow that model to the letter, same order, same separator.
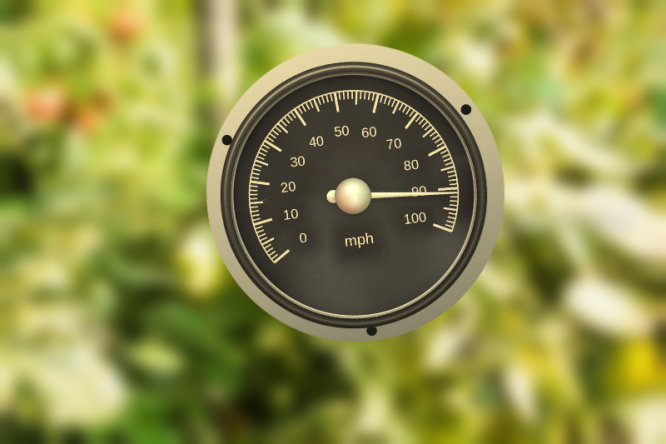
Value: 91,mph
